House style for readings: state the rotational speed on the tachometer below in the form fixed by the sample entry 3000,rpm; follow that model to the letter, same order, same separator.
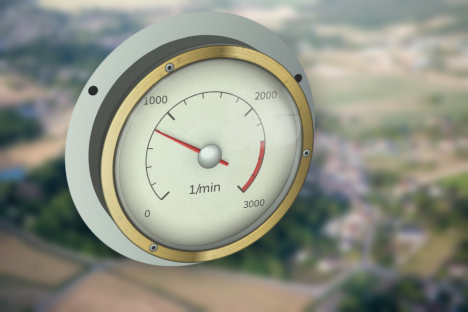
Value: 800,rpm
